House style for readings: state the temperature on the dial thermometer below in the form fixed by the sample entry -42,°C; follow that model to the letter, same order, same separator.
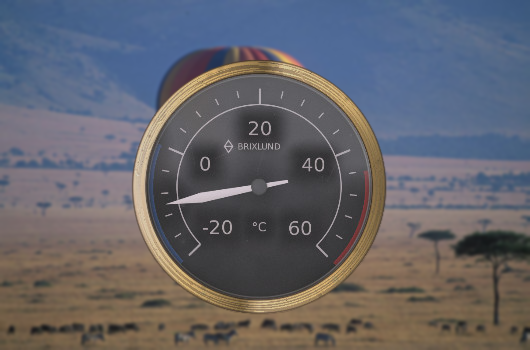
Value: -10,°C
